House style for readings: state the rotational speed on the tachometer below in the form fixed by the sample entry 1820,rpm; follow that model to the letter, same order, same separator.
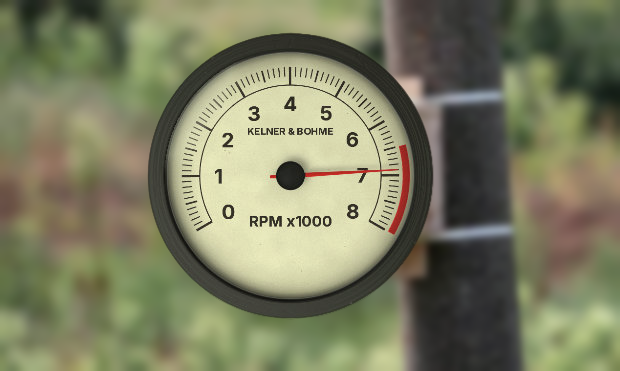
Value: 6900,rpm
